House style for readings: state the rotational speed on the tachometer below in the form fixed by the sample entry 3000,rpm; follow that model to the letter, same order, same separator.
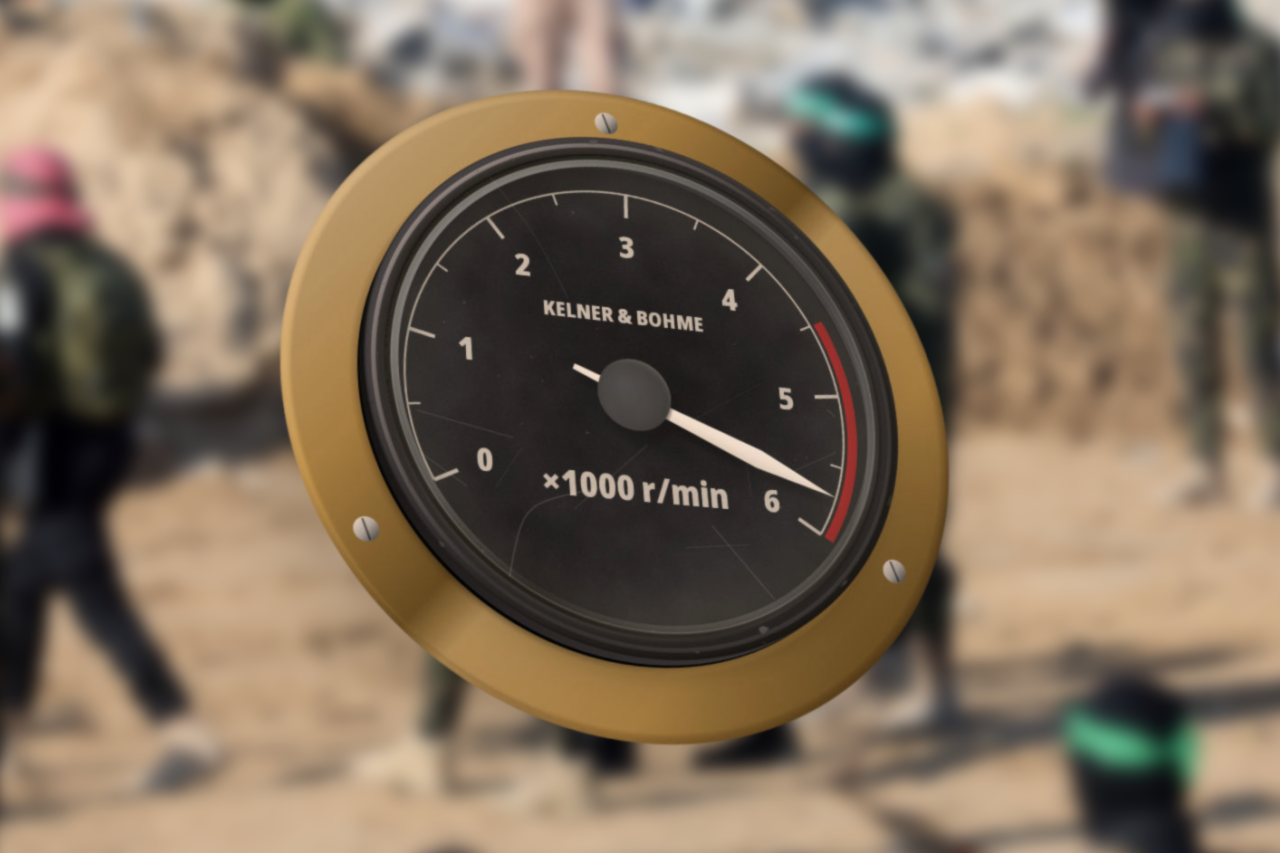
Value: 5750,rpm
